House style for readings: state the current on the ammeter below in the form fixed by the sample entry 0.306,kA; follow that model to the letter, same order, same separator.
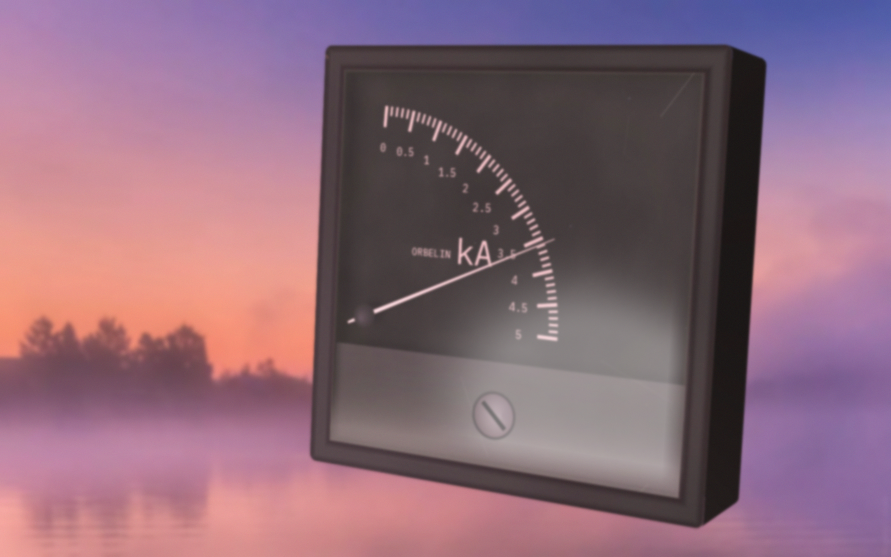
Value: 3.6,kA
